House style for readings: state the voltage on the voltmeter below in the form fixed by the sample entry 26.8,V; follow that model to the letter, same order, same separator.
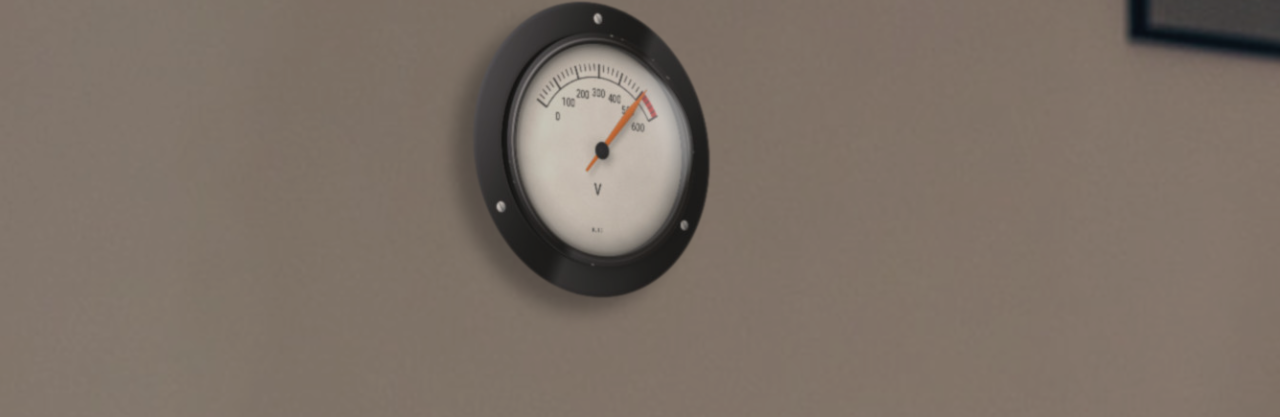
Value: 500,V
